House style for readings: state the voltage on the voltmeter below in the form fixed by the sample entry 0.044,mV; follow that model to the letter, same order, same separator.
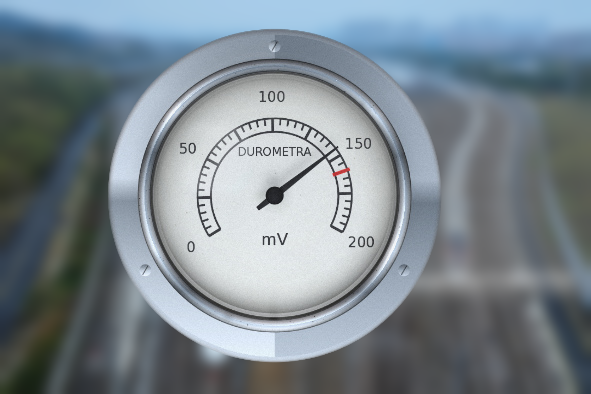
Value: 145,mV
